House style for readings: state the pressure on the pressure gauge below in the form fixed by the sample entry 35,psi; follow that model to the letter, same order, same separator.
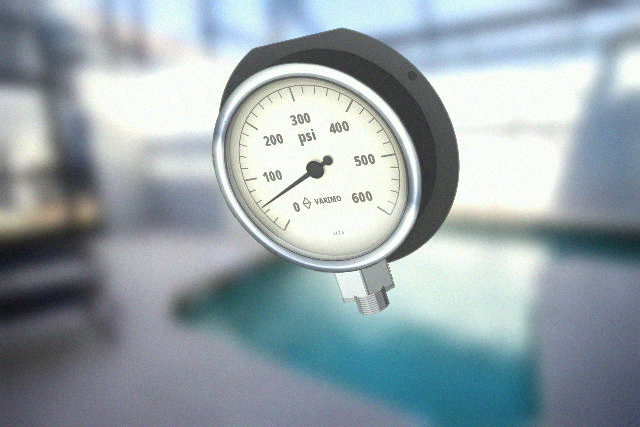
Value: 50,psi
